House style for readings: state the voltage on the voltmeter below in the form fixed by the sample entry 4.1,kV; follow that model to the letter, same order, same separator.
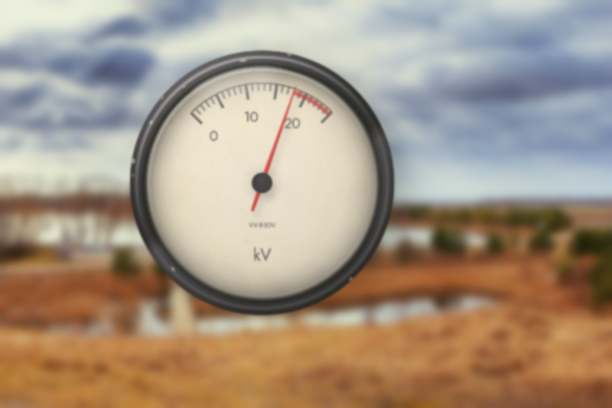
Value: 18,kV
